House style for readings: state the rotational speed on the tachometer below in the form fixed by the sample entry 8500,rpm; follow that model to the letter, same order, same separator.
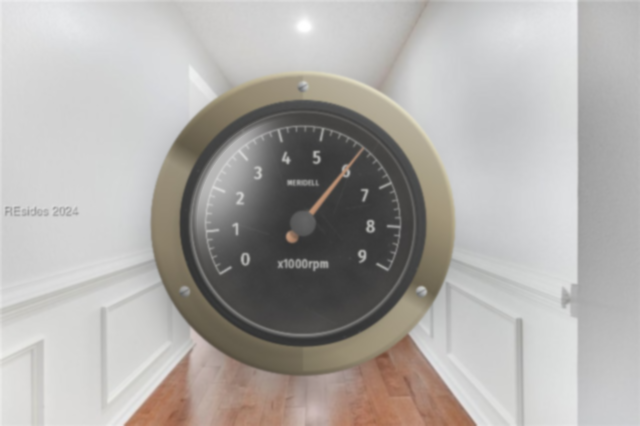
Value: 6000,rpm
